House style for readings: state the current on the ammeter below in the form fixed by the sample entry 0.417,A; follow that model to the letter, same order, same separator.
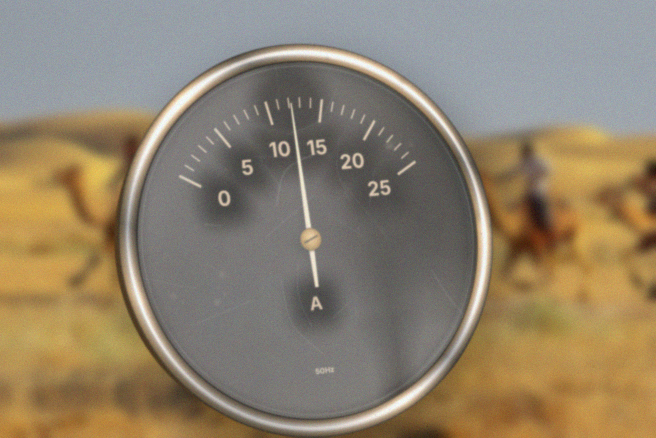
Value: 12,A
